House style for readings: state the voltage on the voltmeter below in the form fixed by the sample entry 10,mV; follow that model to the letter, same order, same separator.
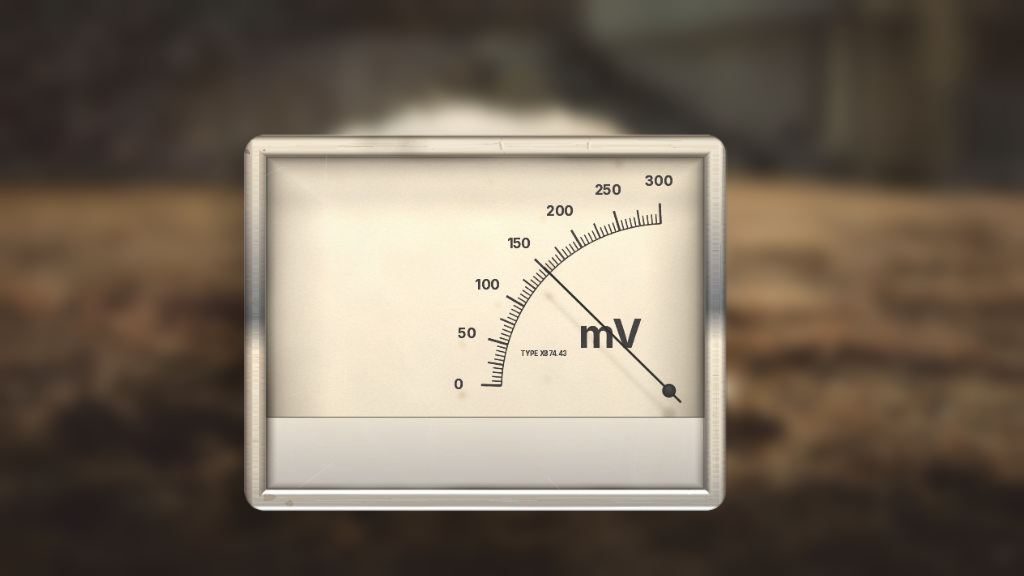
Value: 150,mV
